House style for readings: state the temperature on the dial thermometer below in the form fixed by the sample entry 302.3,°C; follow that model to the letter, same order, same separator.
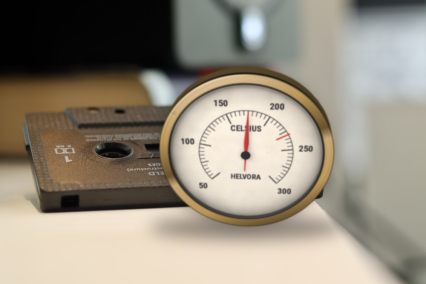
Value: 175,°C
